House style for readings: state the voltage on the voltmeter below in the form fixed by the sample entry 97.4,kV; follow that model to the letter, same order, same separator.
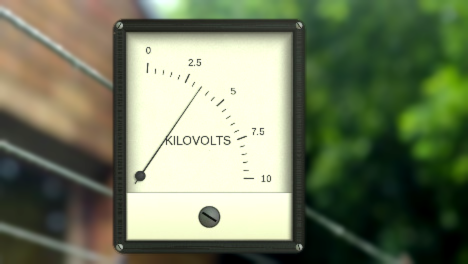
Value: 3.5,kV
